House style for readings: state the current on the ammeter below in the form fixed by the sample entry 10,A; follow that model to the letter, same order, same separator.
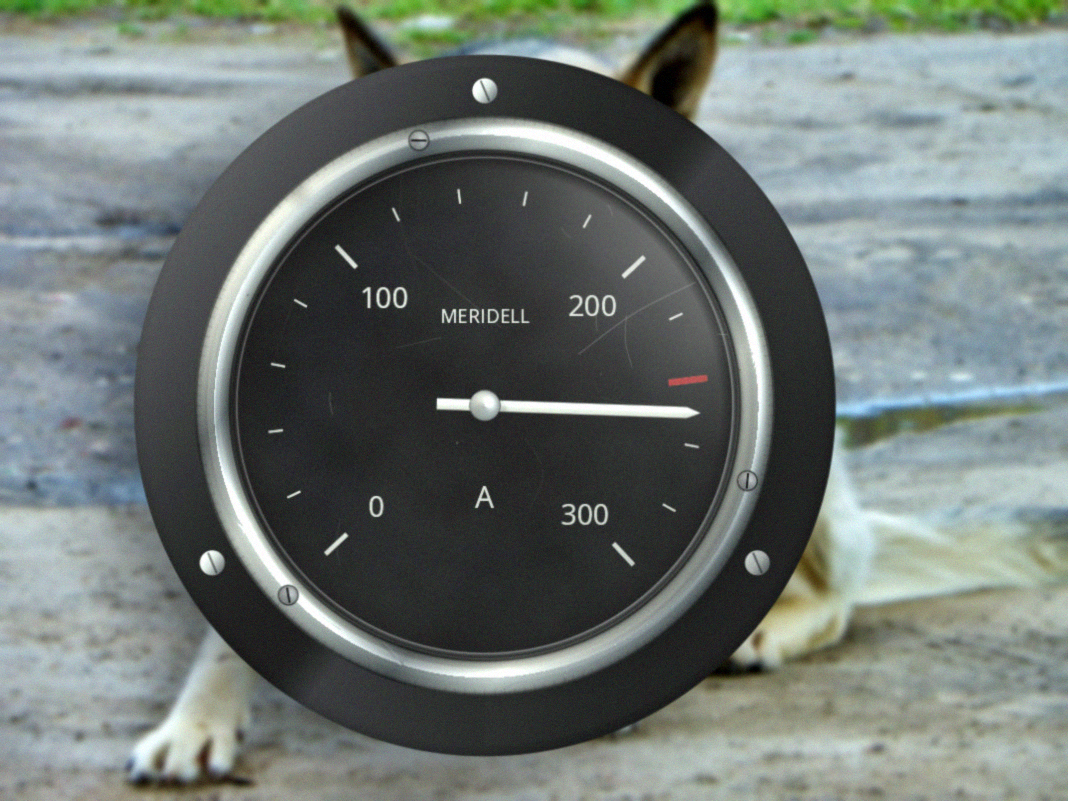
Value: 250,A
